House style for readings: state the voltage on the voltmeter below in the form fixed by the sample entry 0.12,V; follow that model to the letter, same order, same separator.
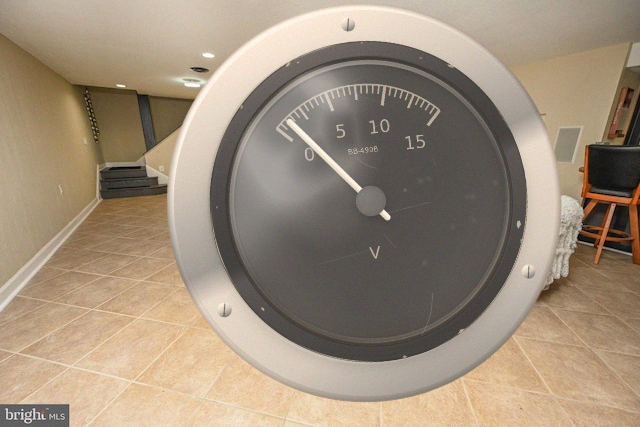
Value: 1,V
